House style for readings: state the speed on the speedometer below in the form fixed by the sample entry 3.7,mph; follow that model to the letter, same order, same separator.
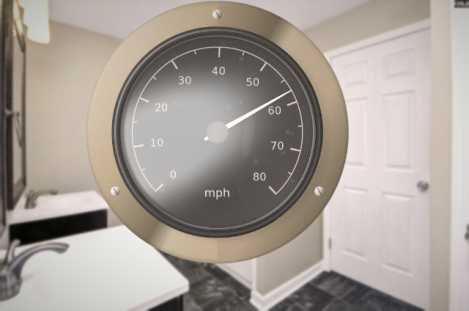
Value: 57.5,mph
